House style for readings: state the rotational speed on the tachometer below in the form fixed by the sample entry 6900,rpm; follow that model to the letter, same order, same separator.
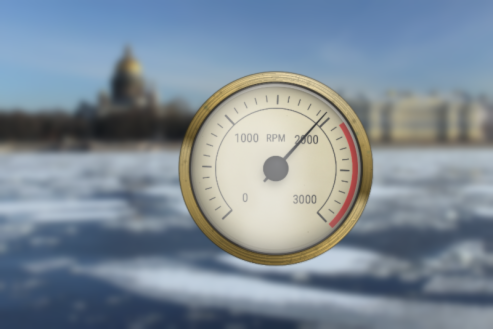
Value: 1950,rpm
